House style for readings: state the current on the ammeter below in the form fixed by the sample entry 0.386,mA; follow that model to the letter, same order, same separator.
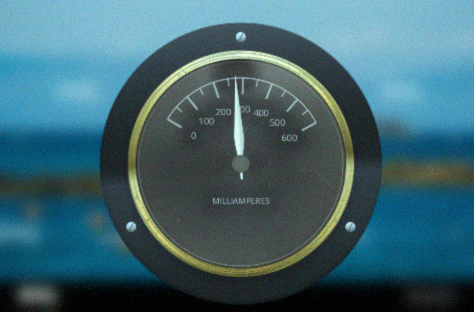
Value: 275,mA
